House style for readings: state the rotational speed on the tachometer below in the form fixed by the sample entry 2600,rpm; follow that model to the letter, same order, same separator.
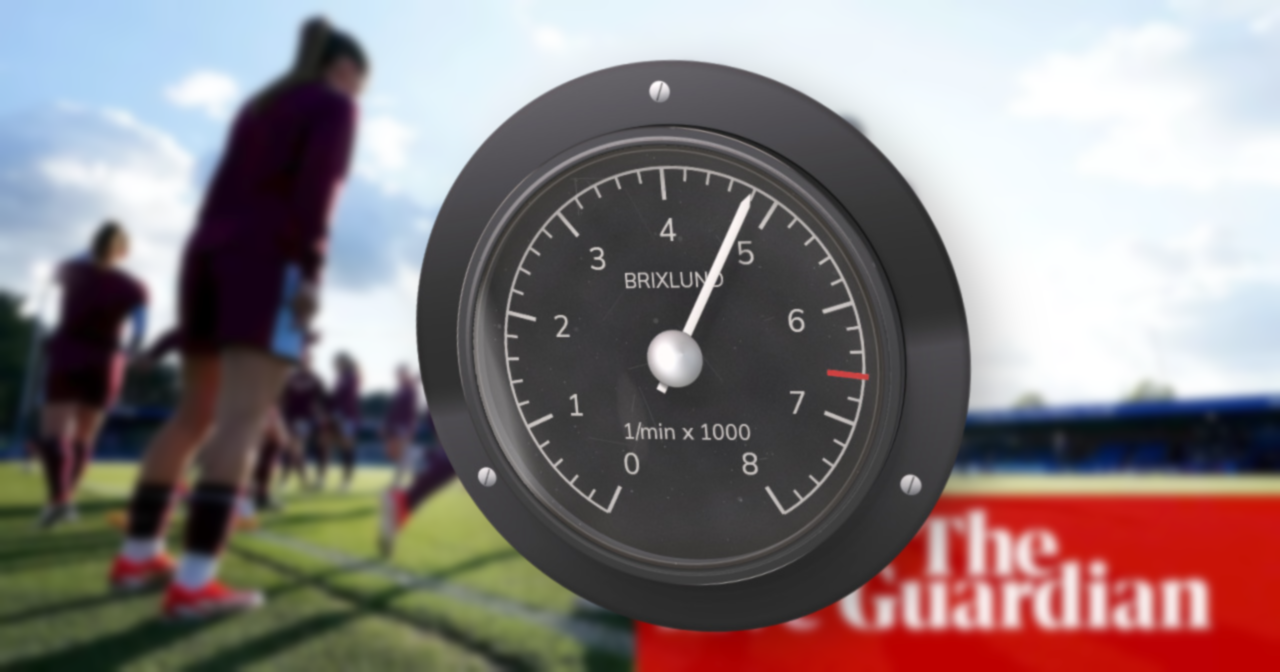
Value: 4800,rpm
